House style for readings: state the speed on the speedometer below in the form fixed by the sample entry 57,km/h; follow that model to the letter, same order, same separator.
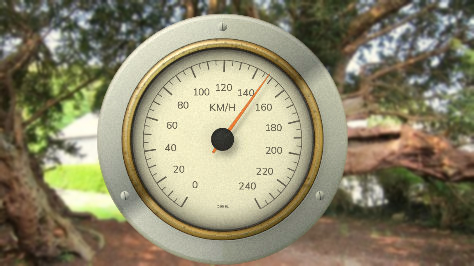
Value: 147.5,km/h
